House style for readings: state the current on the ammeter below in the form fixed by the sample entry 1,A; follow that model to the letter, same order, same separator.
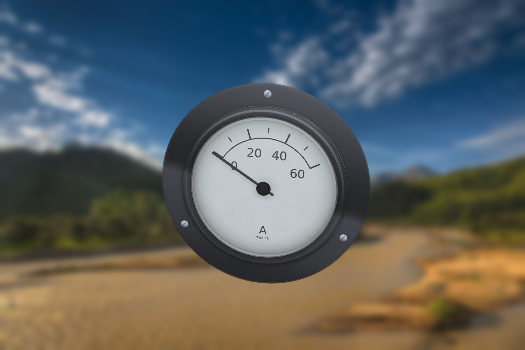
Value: 0,A
